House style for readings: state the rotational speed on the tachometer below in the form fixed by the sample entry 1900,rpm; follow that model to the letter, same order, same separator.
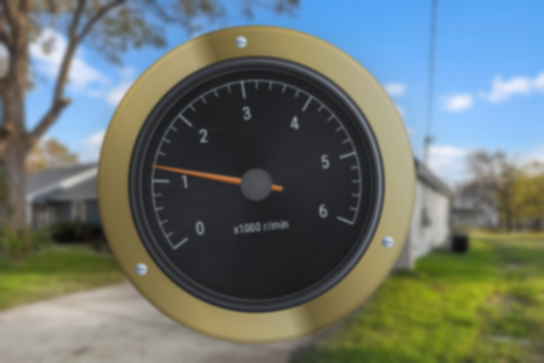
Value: 1200,rpm
